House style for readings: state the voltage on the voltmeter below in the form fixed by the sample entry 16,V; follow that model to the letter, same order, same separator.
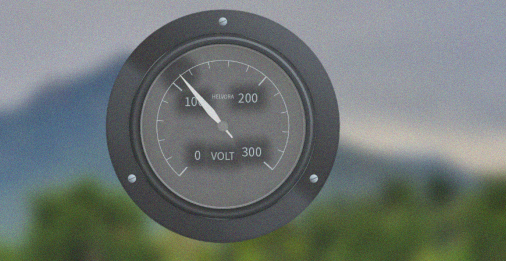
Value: 110,V
